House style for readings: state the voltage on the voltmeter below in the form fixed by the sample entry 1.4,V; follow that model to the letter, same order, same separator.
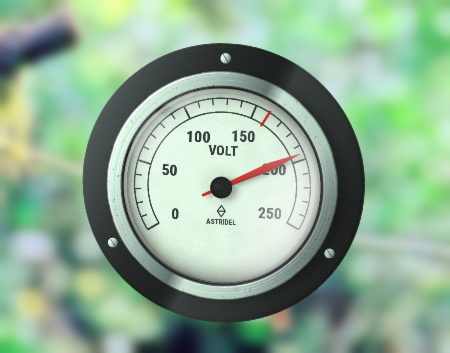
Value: 195,V
